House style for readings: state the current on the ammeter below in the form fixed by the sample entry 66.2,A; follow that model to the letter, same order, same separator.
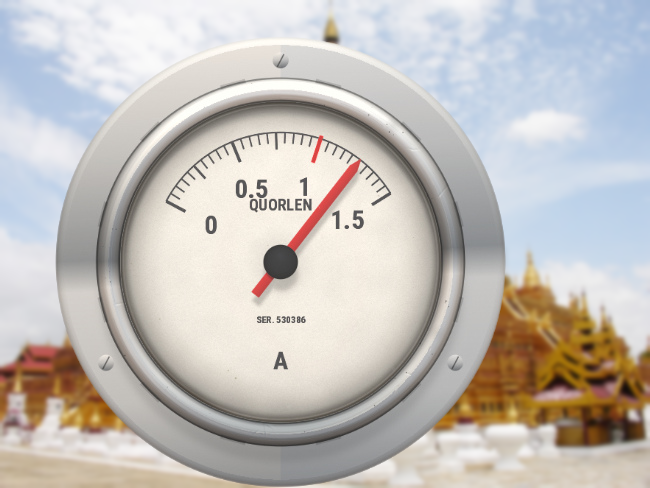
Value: 1.25,A
